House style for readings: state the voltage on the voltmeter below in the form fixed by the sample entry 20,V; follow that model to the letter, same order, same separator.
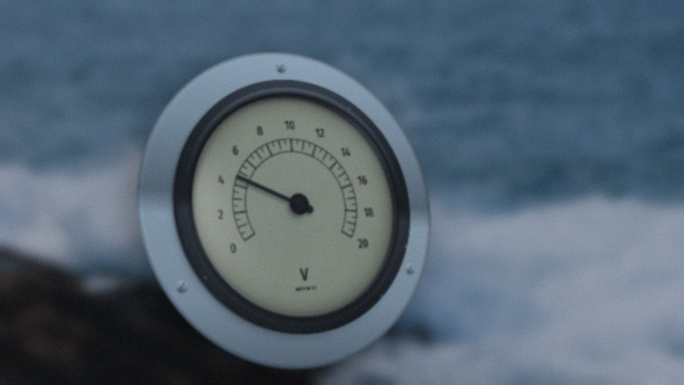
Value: 4.5,V
